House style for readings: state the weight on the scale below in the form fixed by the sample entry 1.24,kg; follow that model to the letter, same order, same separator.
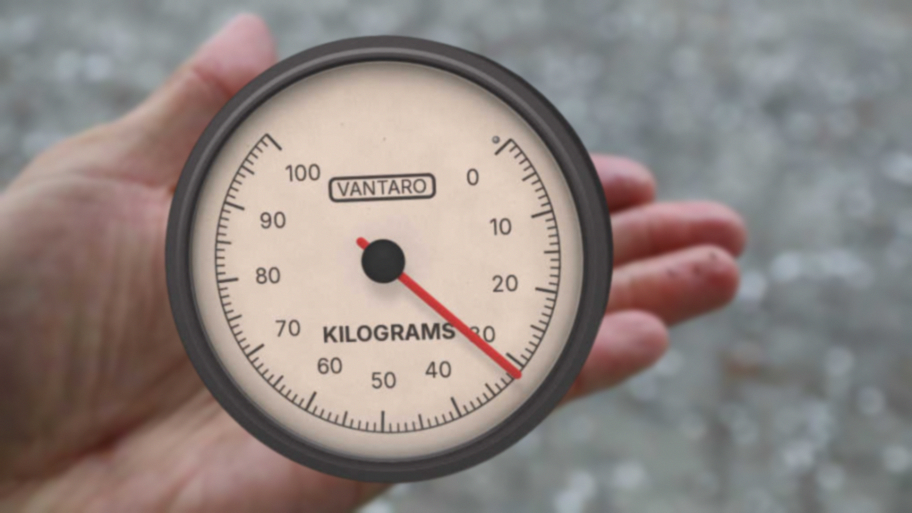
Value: 31,kg
